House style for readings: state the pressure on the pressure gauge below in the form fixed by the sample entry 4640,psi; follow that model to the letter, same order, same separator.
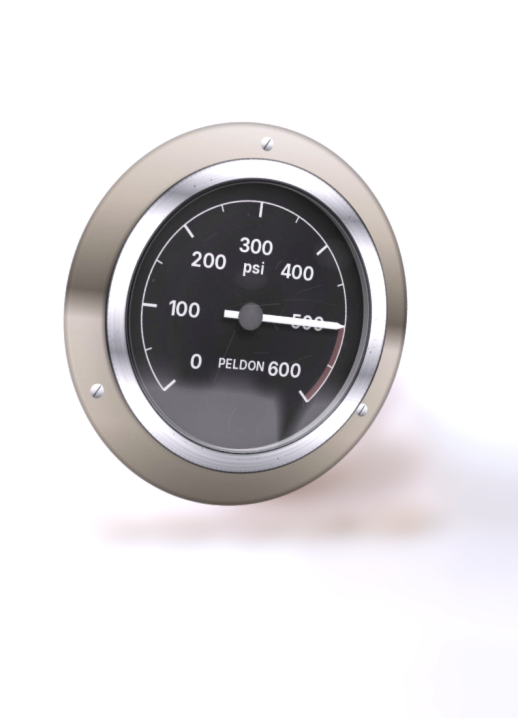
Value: 500,psi
